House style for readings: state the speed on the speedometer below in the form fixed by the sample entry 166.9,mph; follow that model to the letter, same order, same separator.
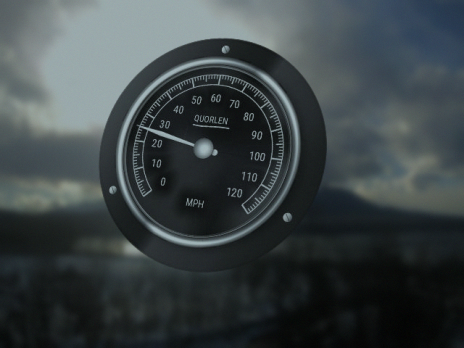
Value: 25,mph
